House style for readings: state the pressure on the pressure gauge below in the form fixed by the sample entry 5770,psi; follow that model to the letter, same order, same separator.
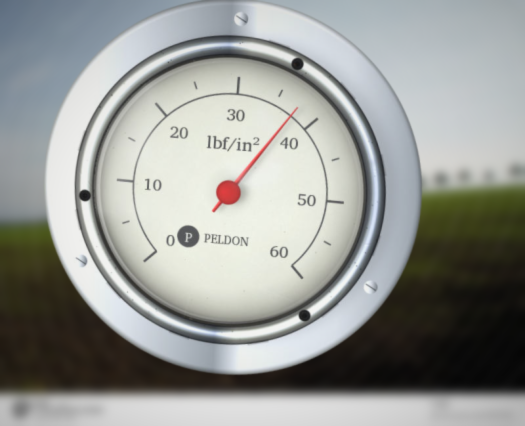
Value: 37.5,psi
